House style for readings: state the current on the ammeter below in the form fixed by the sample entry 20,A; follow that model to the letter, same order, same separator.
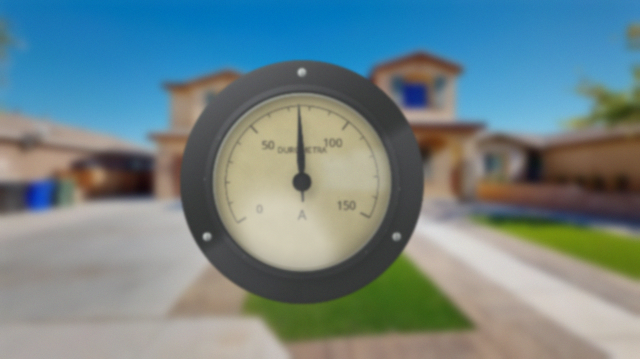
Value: 75,A
